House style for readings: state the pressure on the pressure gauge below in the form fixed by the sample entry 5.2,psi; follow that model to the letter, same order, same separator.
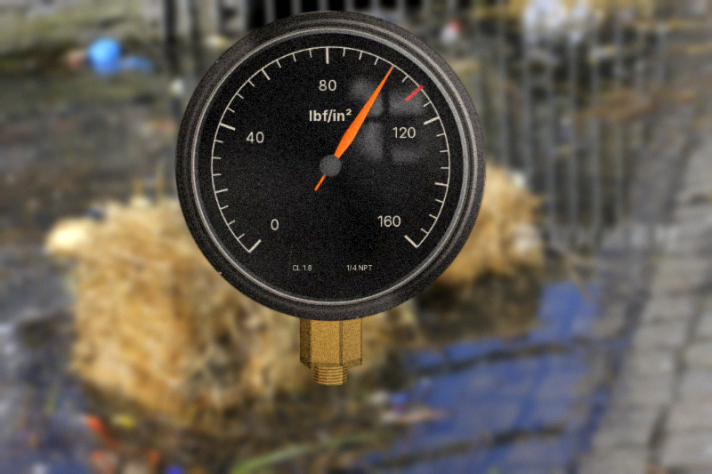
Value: 100,psi
